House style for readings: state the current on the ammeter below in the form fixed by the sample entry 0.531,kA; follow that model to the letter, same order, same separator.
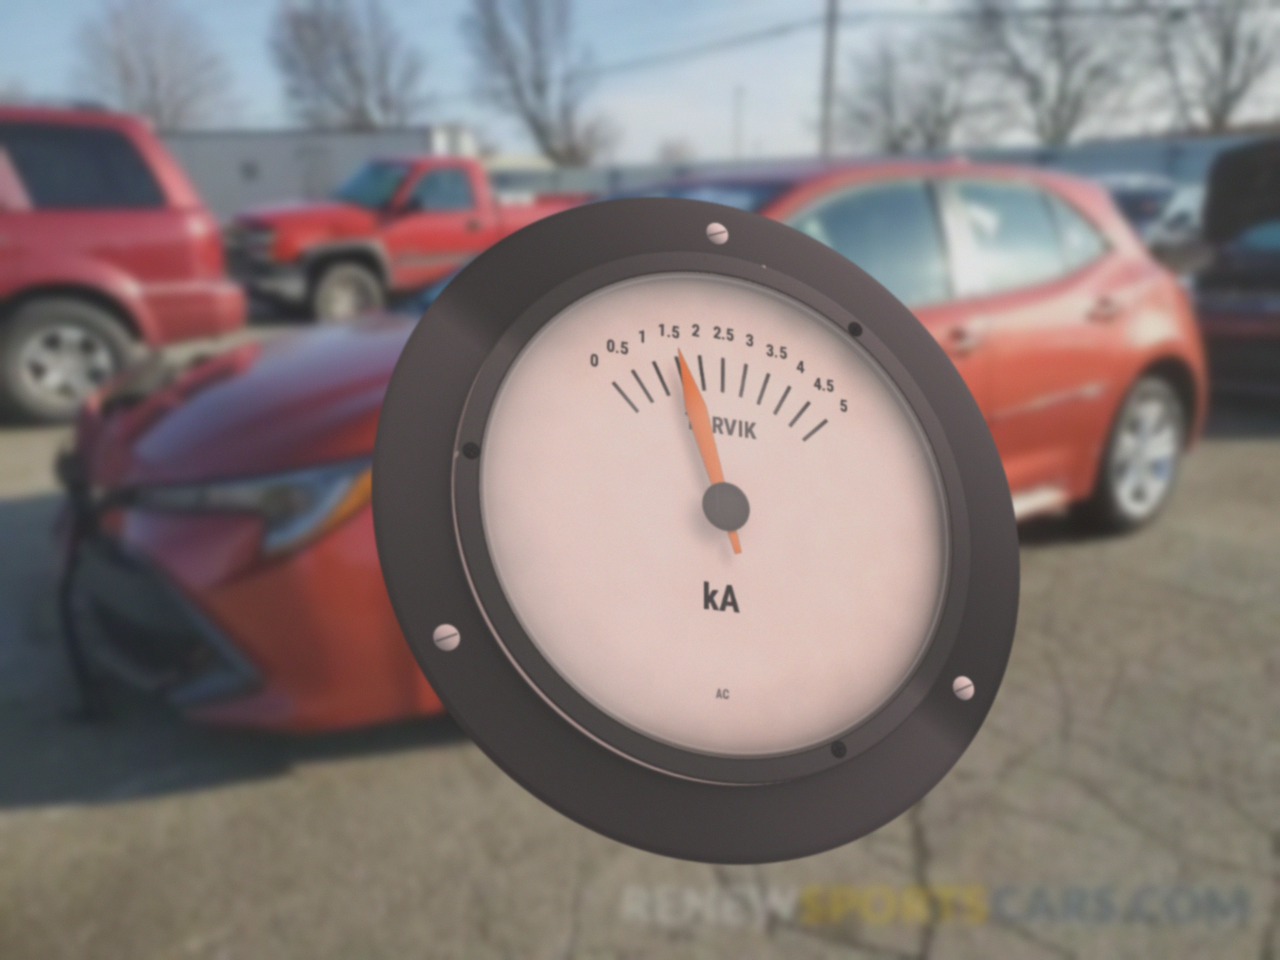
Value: 1.5,kA
